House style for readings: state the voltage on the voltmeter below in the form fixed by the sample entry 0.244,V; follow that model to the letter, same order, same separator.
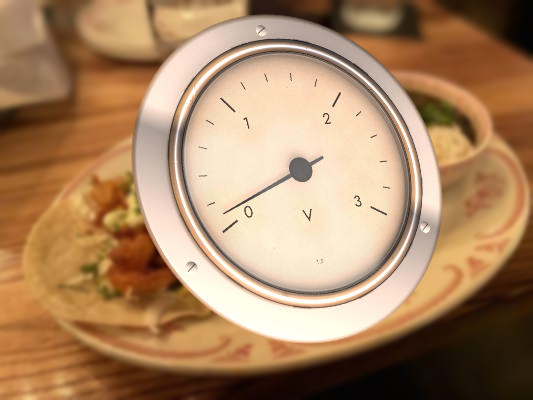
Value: 0.1,V
